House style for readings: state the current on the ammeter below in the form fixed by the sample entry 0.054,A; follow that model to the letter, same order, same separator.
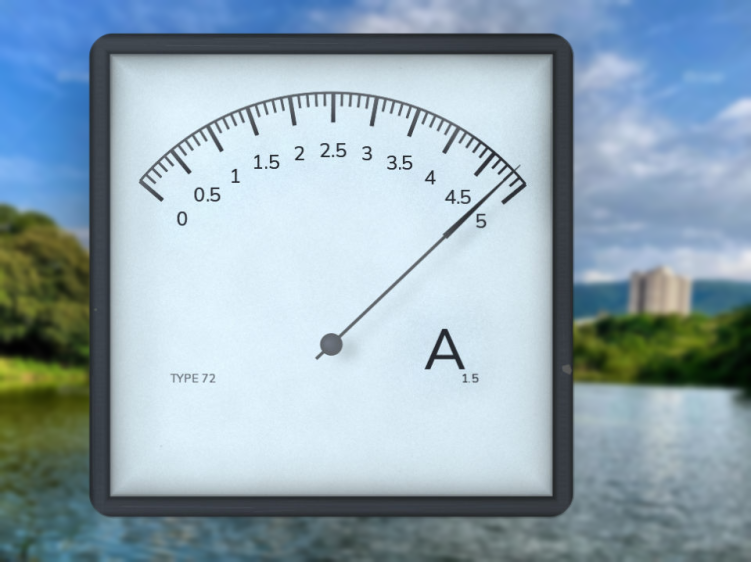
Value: 4.8,A
